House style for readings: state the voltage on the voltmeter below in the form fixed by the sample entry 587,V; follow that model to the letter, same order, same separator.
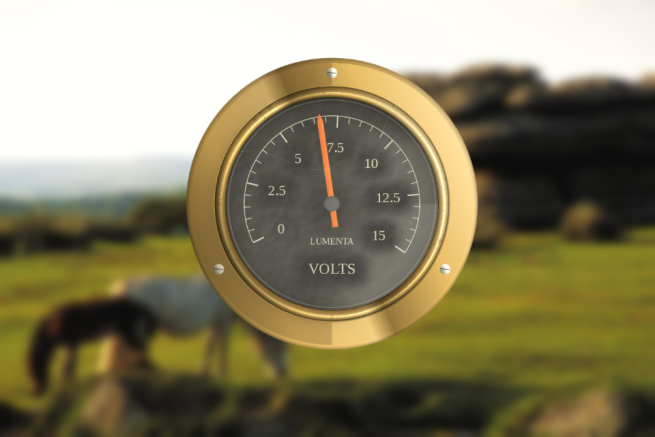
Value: 6.75,V
